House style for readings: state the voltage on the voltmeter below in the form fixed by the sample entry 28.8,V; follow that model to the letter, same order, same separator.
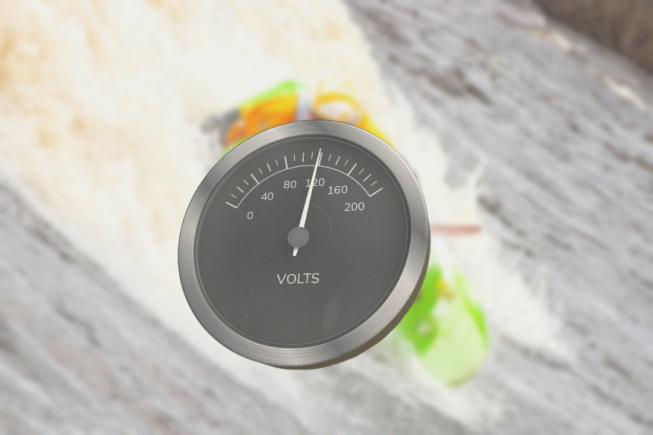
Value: 120,V
